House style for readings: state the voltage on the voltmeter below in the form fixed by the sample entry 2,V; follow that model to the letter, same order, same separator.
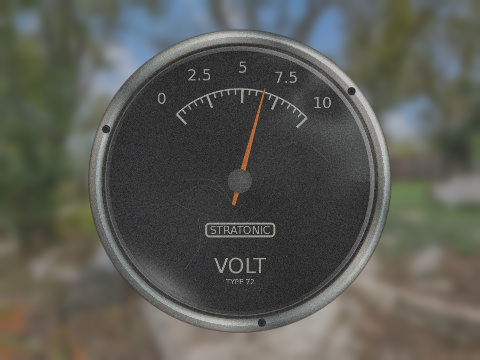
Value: 6.5,V
